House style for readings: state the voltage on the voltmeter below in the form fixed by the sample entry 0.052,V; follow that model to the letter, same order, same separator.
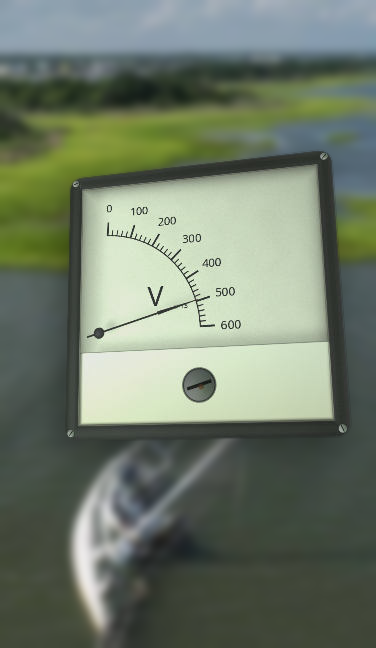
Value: 500,V
